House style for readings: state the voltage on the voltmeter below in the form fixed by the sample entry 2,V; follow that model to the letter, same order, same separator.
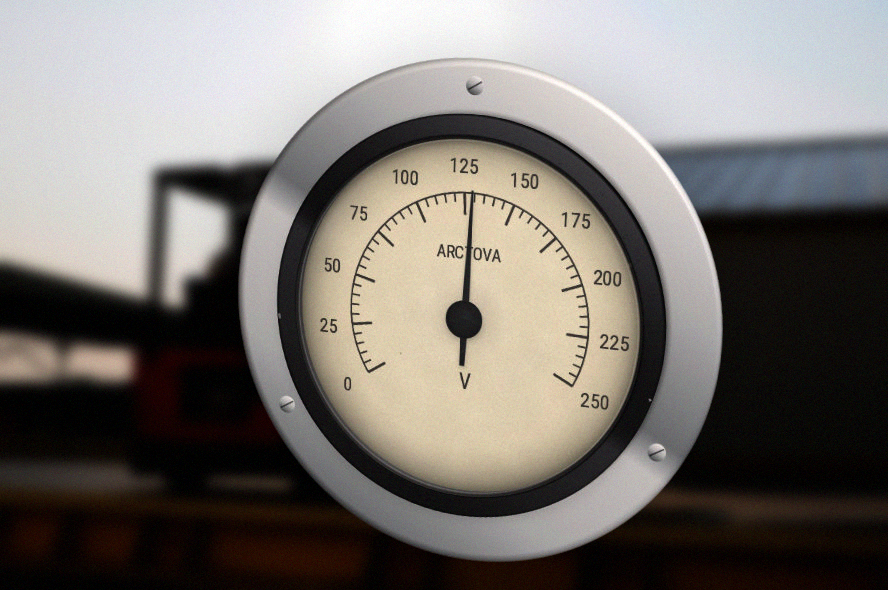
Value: 130,V
